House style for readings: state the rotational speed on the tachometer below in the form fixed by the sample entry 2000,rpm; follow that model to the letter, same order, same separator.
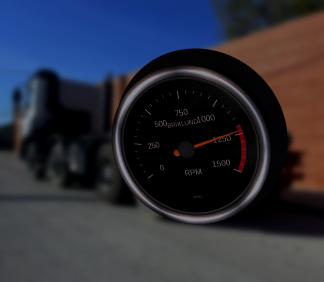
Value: 1225,rpm
